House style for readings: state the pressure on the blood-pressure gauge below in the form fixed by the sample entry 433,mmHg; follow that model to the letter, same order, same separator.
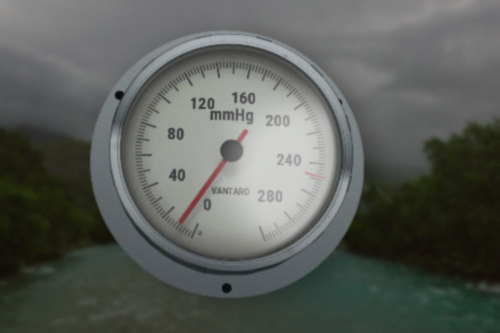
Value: 10,mmHg
